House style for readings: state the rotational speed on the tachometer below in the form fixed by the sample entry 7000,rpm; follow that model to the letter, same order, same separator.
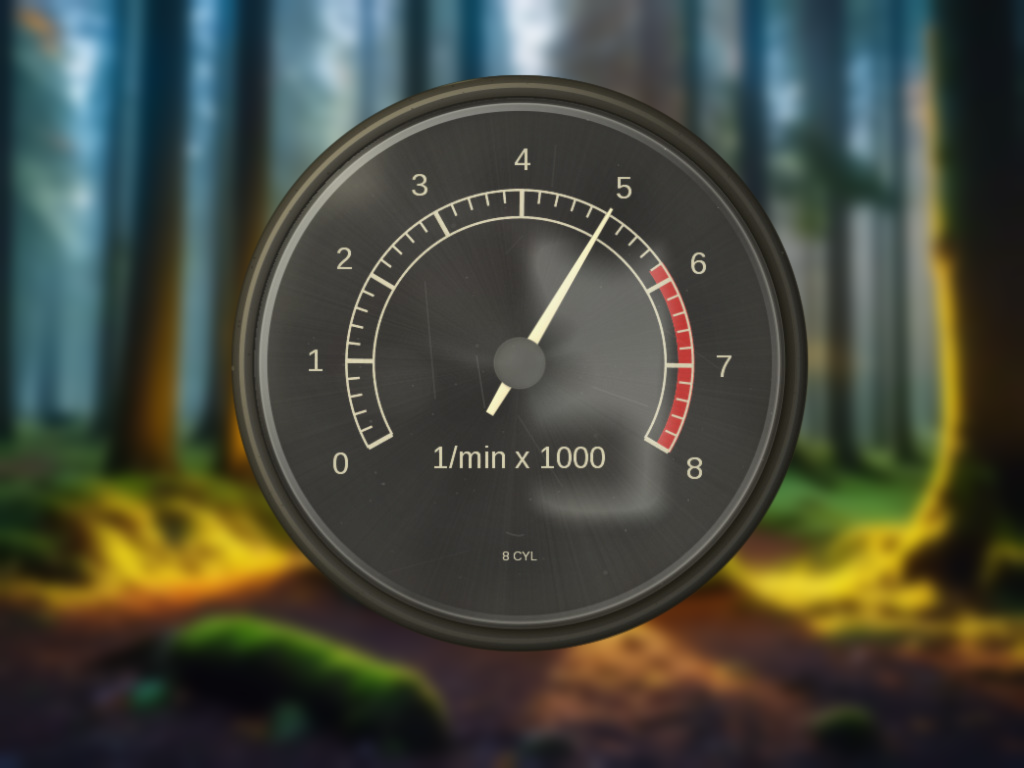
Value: 5000,rpm
